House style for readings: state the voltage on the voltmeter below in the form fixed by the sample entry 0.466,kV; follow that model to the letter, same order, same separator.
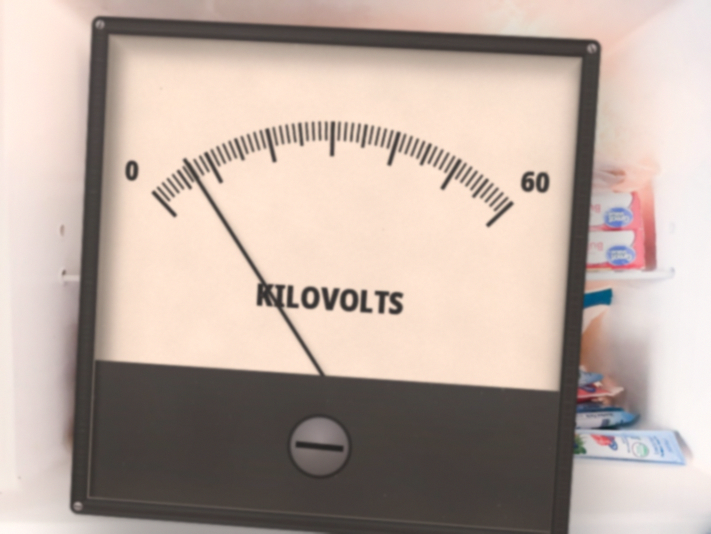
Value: 7,kV
